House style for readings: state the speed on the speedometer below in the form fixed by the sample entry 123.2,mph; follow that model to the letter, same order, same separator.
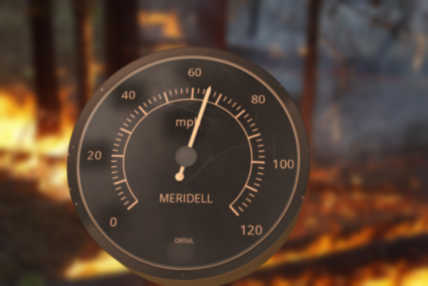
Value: 66,mph
